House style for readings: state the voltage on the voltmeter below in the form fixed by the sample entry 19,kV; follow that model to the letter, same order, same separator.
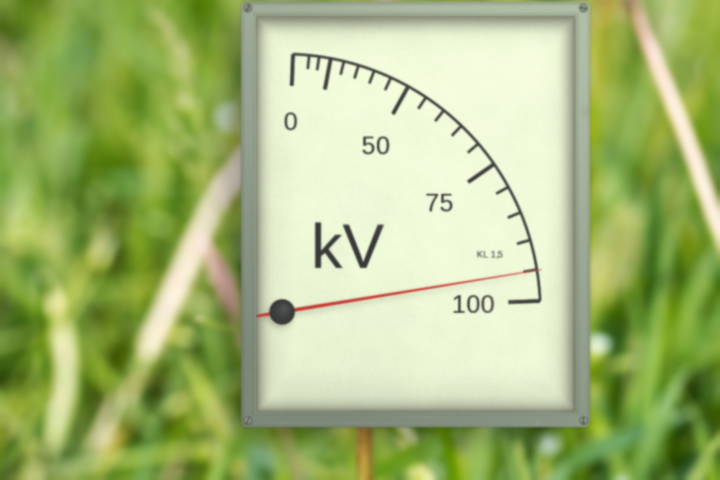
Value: 95,kV
